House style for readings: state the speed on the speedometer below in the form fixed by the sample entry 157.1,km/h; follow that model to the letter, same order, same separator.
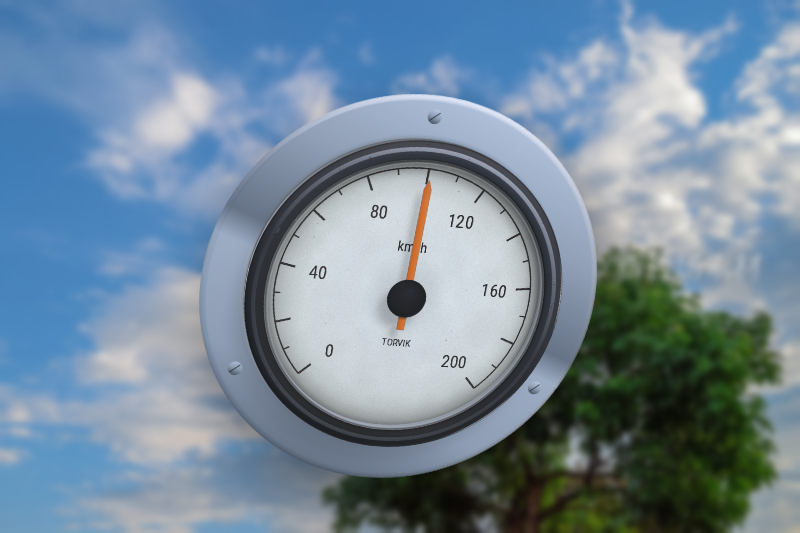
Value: 100,km/h
